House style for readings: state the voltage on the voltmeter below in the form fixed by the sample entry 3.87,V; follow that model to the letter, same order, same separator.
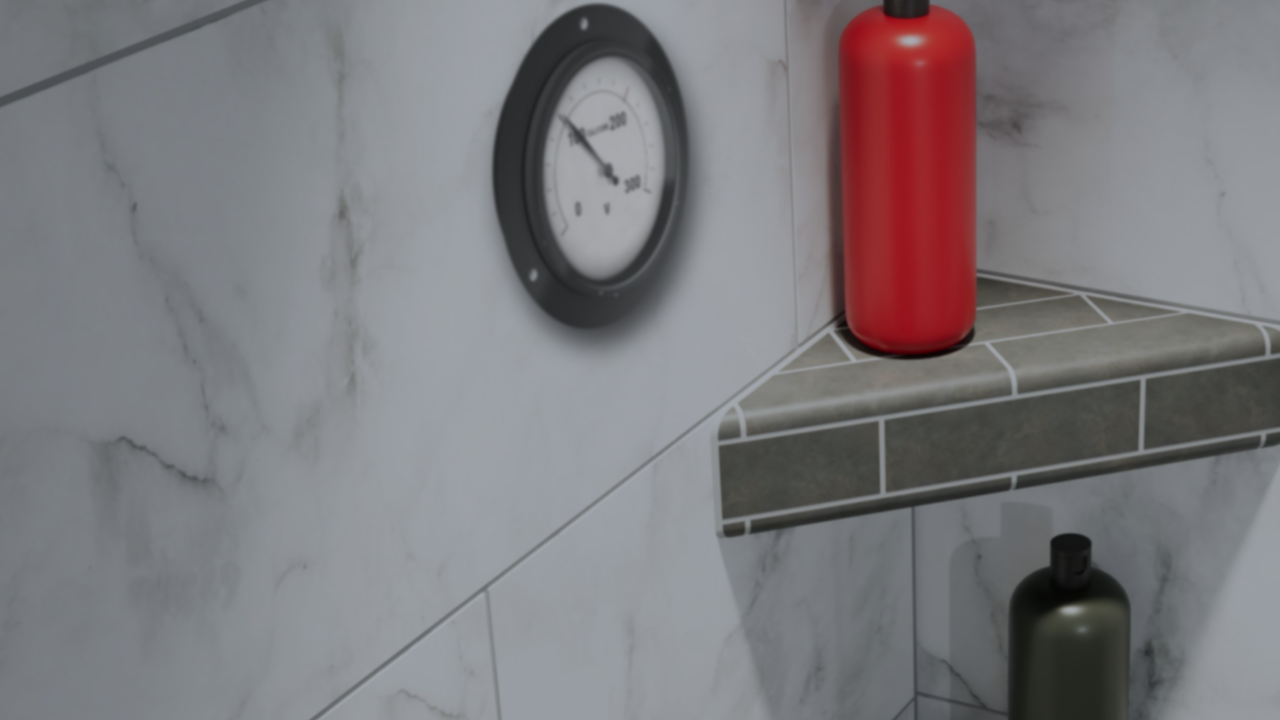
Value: 100,V
